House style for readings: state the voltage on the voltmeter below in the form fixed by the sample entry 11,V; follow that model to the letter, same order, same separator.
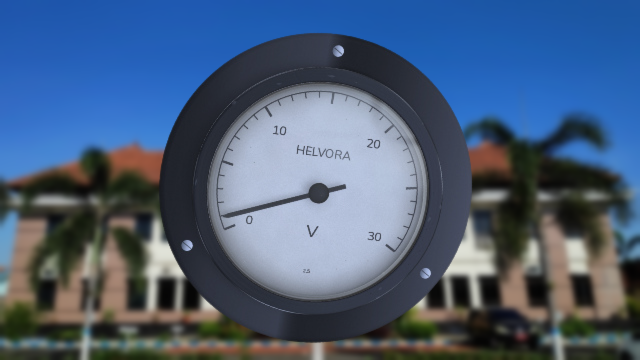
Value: 1,V
